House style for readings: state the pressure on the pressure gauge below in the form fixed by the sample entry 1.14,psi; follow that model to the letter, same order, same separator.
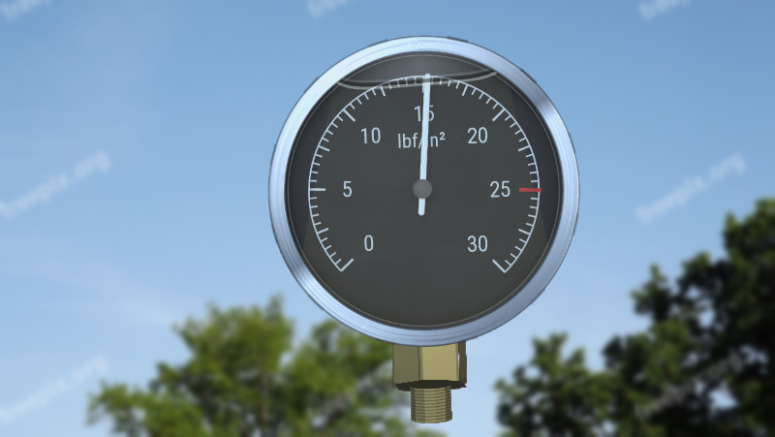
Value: 15.25,psi
